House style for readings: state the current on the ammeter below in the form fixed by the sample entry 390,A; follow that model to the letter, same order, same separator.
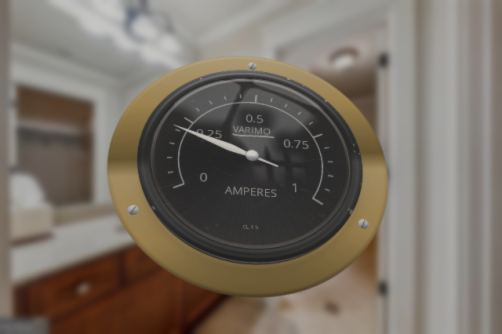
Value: 0.2,A
